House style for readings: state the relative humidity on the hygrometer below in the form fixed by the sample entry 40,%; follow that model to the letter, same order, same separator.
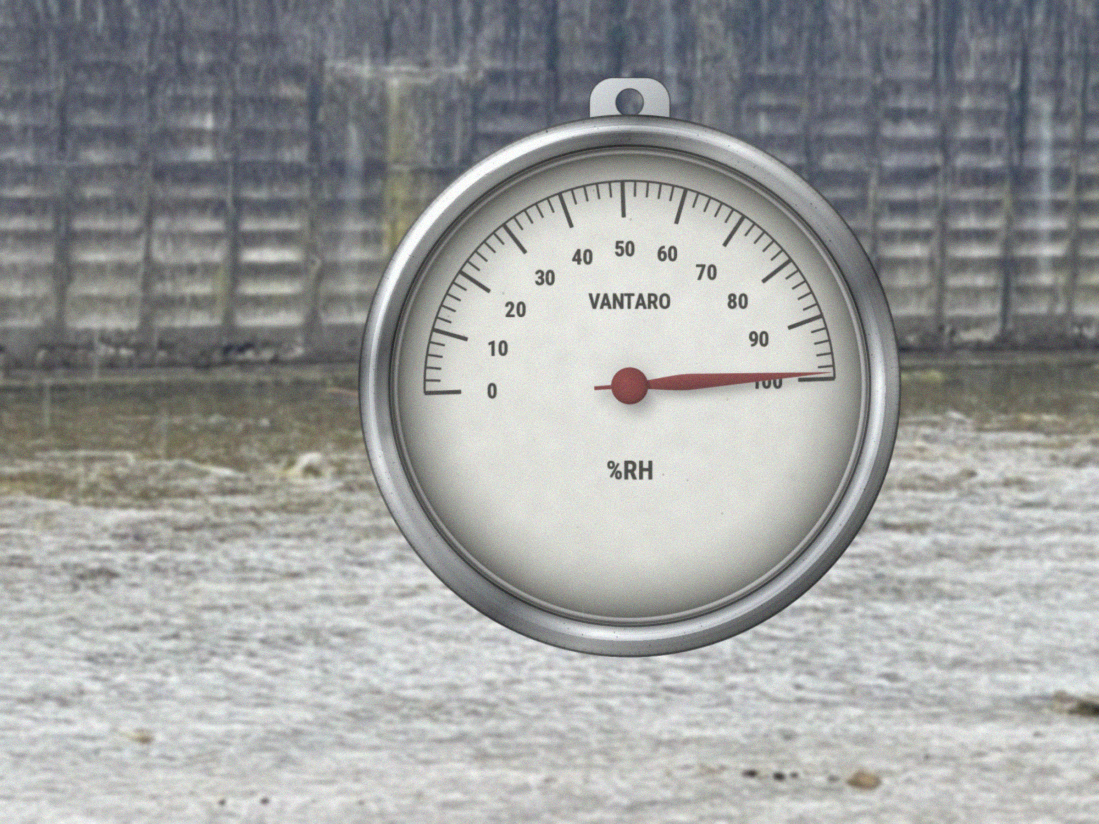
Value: 99,%
